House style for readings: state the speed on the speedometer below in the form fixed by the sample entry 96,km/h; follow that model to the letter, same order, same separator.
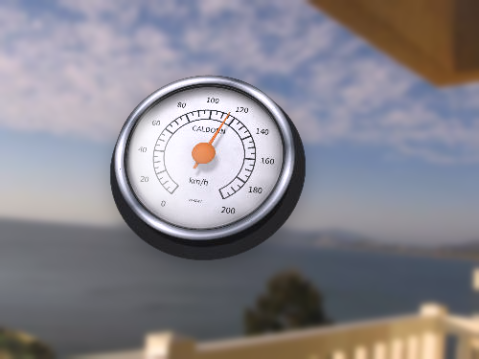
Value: 115,km/h
